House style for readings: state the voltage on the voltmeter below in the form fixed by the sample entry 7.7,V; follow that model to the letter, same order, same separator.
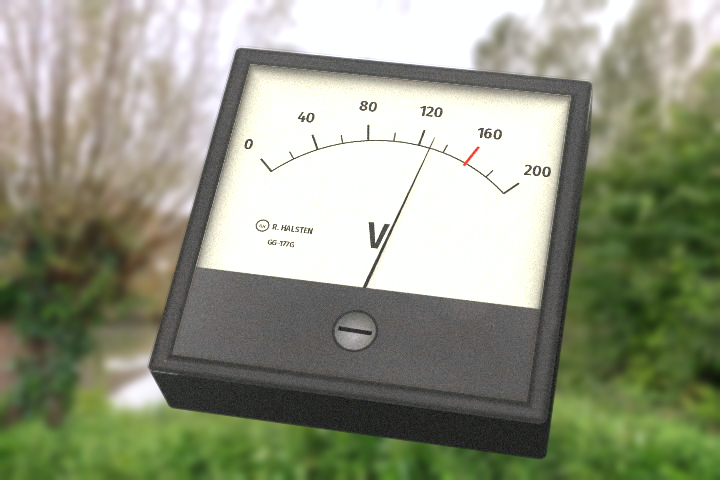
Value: 130,V
